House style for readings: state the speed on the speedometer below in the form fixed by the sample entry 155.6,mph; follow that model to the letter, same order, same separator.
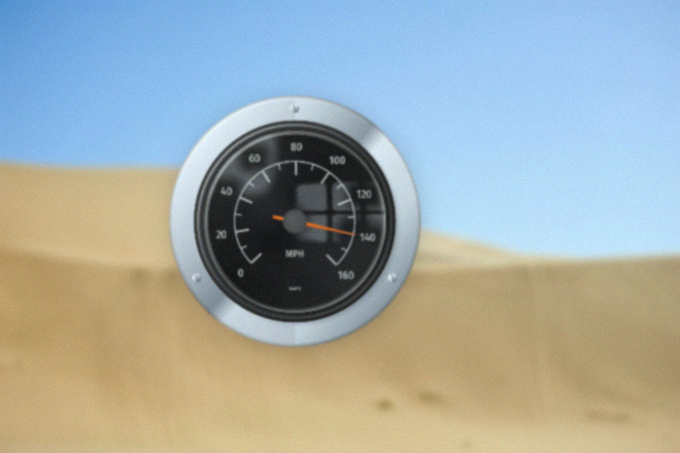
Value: 140,mph
